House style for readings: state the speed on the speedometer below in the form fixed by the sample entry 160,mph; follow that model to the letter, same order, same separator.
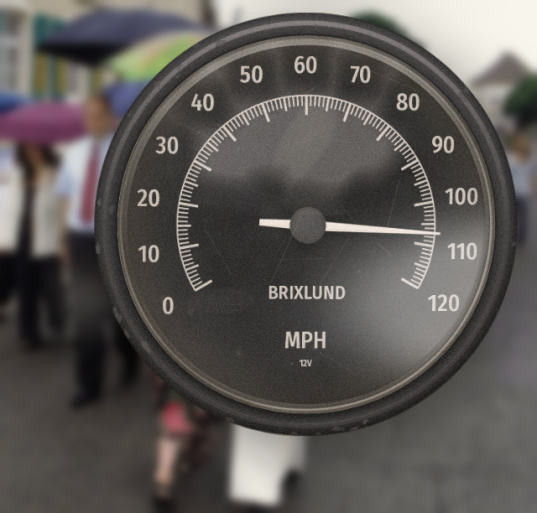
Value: 107,mph
